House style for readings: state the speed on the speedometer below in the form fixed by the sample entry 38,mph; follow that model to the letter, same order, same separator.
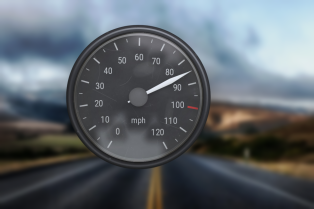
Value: 85,mph
